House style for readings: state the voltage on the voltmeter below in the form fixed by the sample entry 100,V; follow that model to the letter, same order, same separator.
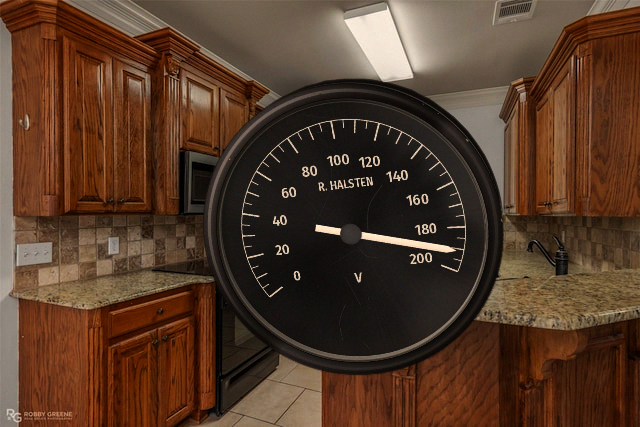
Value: 190,V
